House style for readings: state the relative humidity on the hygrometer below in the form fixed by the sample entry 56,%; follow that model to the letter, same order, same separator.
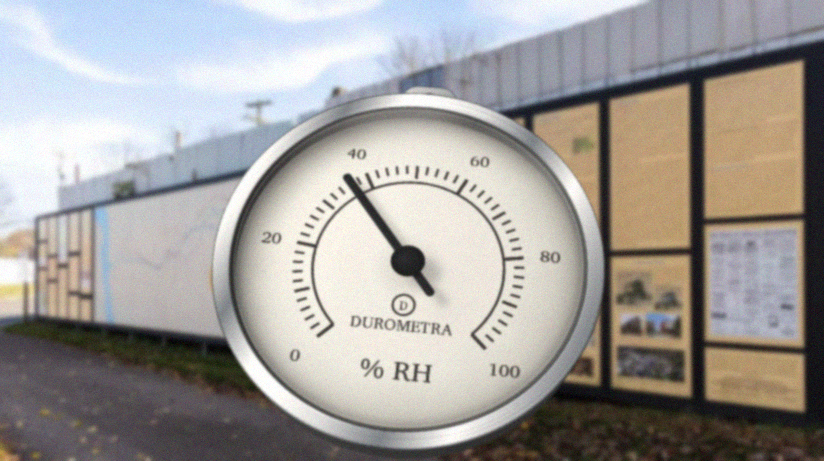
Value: 36,%
